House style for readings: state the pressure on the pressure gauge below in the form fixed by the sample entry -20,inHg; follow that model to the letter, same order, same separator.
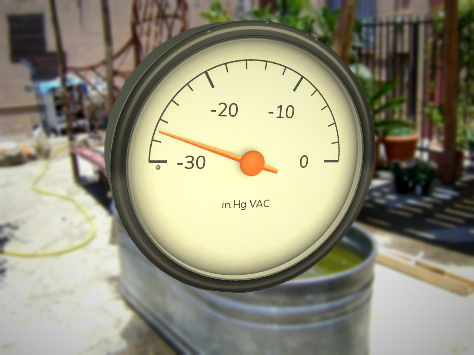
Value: -27,inHg
